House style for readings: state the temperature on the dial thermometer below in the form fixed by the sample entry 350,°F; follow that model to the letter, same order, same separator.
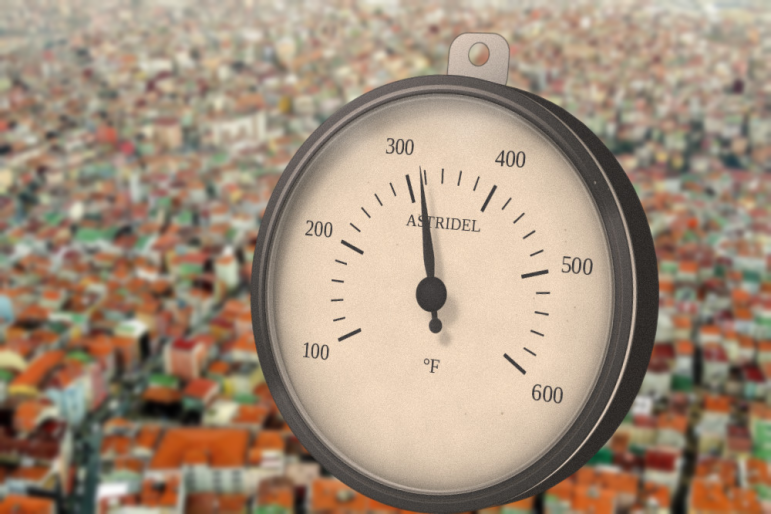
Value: 320,°F
